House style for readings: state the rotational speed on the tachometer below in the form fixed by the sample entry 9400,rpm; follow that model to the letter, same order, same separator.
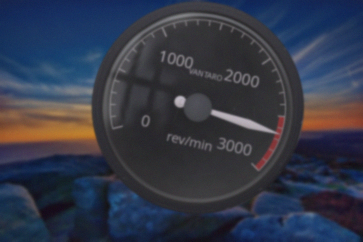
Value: 2650,rpm
